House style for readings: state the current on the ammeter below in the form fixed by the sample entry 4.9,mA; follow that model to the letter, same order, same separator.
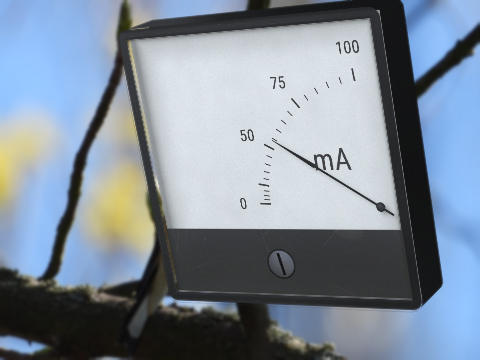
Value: 55,mA
